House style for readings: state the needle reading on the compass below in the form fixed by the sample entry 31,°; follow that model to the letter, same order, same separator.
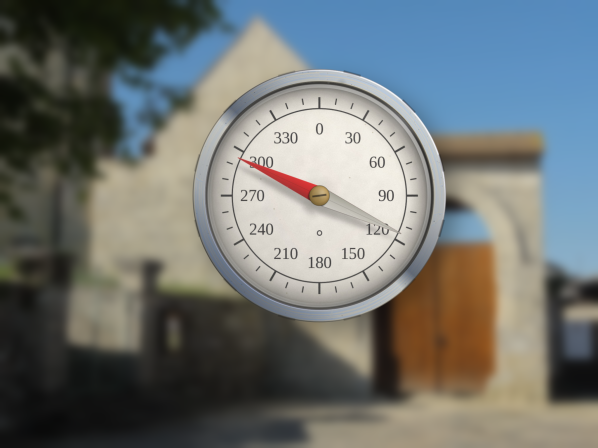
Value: 295,°
